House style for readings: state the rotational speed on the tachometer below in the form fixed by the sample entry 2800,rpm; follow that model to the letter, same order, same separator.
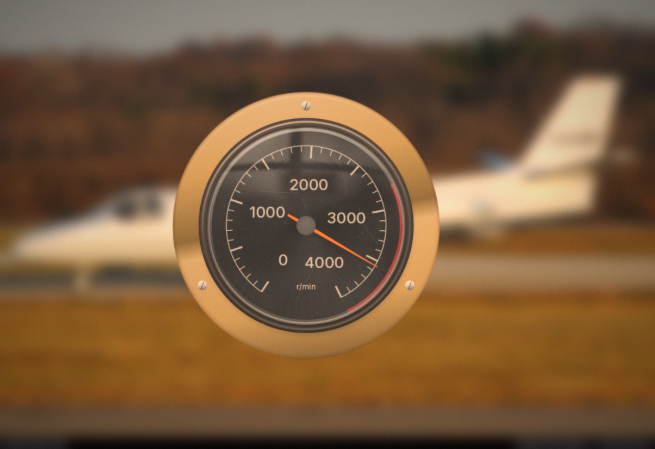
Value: 3550,rpm
